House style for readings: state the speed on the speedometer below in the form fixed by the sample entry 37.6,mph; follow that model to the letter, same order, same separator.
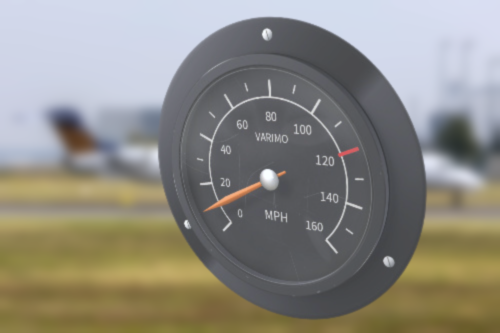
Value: 10,mph
